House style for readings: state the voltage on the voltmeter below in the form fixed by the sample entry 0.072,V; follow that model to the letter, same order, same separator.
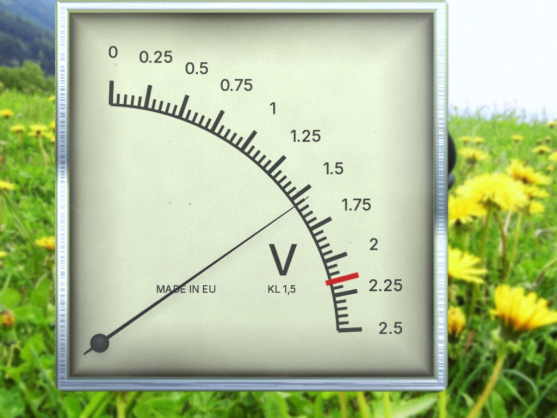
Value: 1.55,V
